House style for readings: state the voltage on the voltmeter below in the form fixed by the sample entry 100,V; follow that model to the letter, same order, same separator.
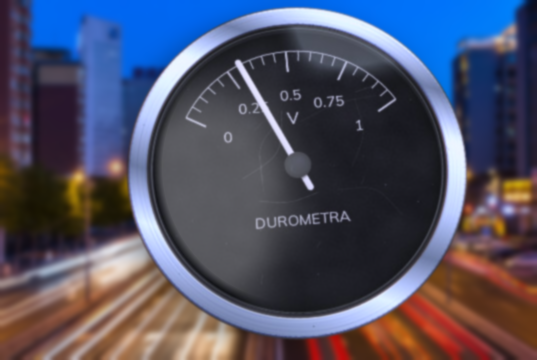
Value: 0.3,V
